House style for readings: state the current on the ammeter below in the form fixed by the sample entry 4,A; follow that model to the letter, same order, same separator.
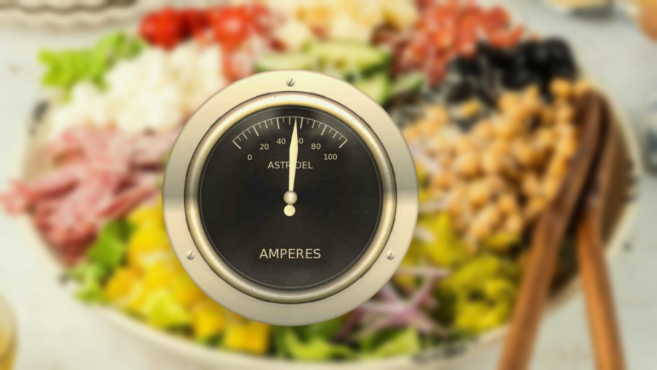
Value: 55,A
